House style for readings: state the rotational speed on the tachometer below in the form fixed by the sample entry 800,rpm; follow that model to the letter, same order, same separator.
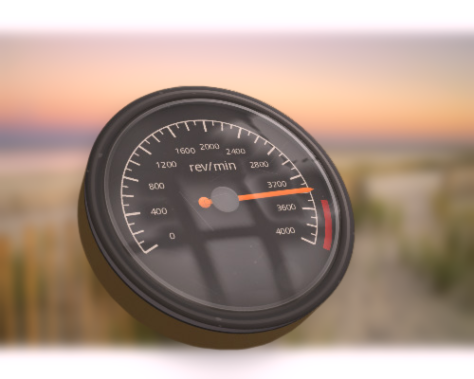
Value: 3400,rpm
